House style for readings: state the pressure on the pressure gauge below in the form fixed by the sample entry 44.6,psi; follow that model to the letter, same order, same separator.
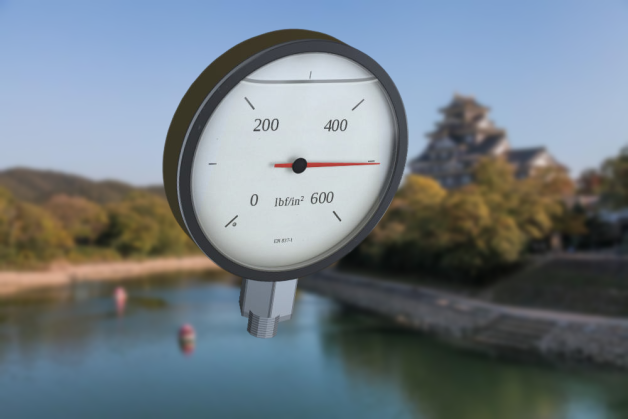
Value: 500,psi
